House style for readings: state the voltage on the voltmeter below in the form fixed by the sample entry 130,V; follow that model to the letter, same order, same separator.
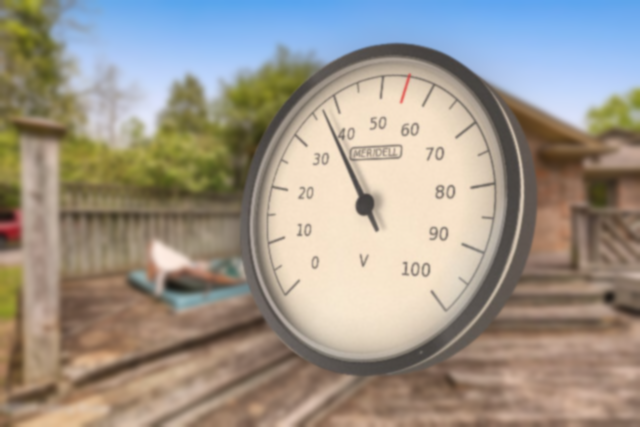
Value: 37.5,V
